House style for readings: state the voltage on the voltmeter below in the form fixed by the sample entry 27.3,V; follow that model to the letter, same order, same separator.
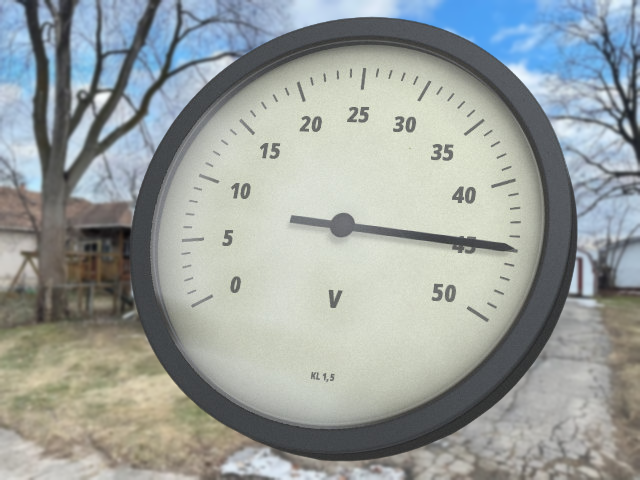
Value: 45,V
